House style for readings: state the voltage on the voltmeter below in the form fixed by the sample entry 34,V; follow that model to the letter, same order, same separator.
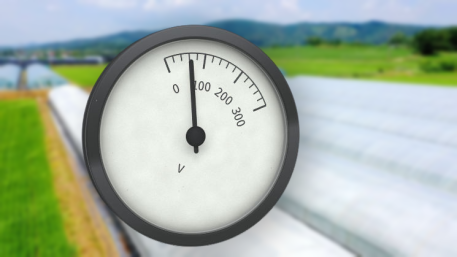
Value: 60,V
